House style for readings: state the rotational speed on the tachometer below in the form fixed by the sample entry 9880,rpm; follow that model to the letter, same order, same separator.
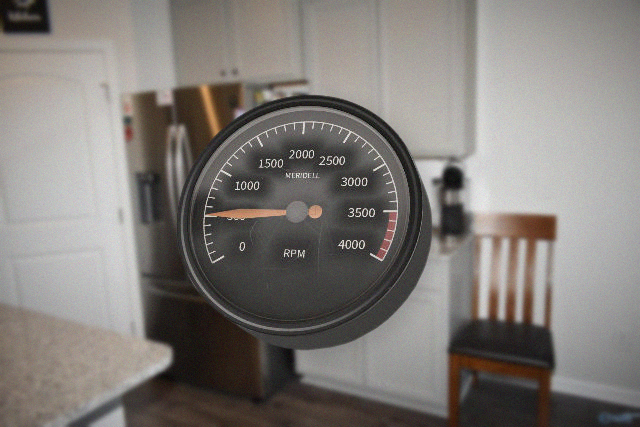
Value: 500,rpm
